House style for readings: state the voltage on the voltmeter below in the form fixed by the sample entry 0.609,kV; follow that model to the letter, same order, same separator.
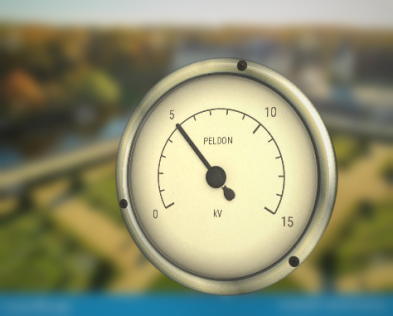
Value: 5,kV
